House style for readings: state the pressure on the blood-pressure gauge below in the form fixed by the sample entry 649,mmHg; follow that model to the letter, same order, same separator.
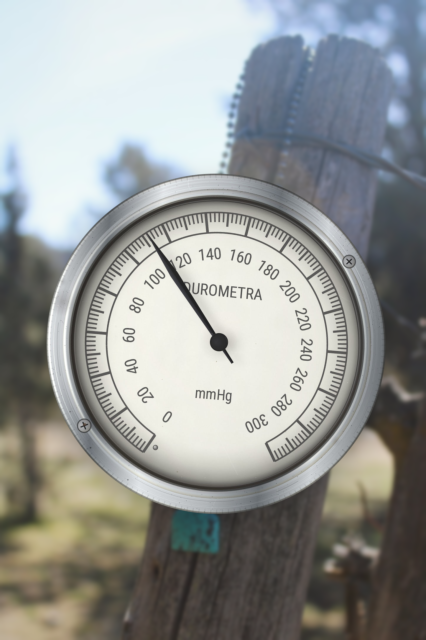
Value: 112,mmHg
